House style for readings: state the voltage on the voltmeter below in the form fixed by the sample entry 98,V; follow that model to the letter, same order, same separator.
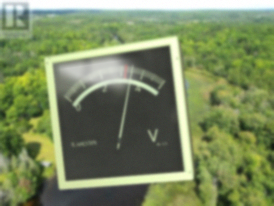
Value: 3.5,V
